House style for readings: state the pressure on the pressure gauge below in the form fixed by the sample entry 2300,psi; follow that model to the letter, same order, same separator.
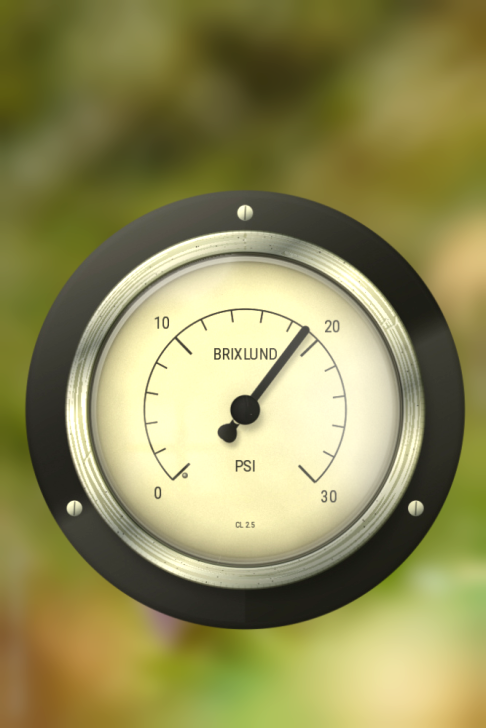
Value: 19,psi
